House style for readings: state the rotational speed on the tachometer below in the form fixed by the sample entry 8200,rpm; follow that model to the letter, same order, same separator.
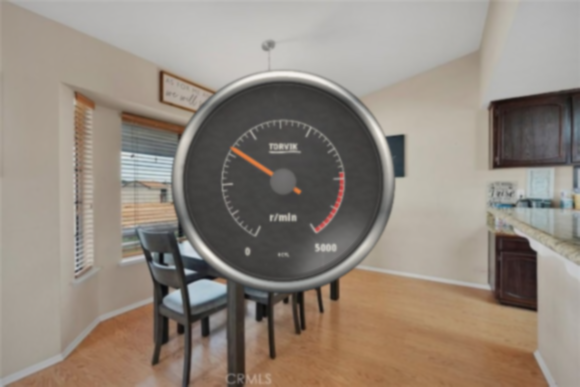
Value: 1600,rpm
